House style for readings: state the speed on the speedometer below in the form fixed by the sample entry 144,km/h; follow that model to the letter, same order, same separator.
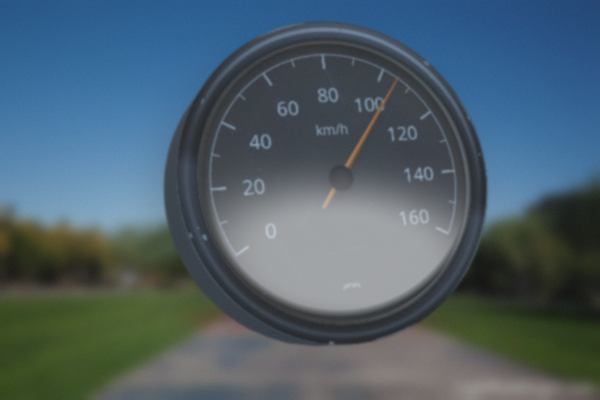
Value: 105,km/h
